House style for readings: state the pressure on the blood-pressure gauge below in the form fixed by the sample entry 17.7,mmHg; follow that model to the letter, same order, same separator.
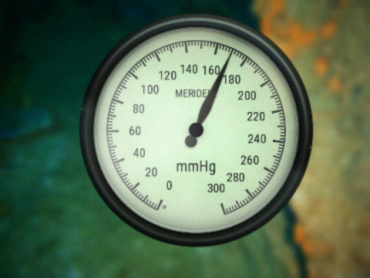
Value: 170,mmHg
